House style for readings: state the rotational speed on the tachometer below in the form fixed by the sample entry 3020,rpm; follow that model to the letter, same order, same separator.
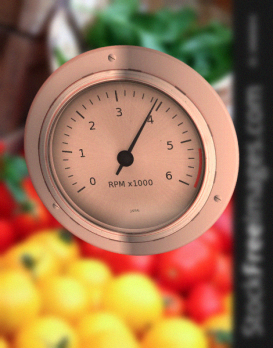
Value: 3900,rpm
